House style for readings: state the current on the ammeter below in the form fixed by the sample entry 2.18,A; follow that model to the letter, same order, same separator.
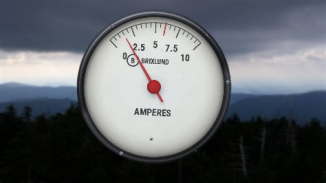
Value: 1.5,A
